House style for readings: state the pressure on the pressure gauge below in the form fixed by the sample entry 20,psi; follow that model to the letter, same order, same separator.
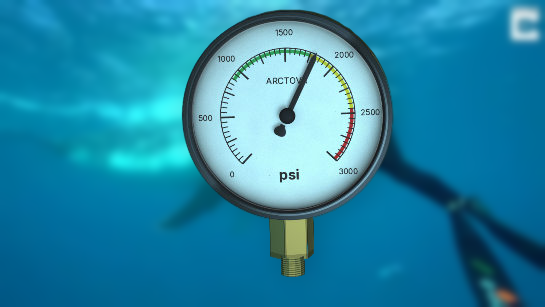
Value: 1800,psi
